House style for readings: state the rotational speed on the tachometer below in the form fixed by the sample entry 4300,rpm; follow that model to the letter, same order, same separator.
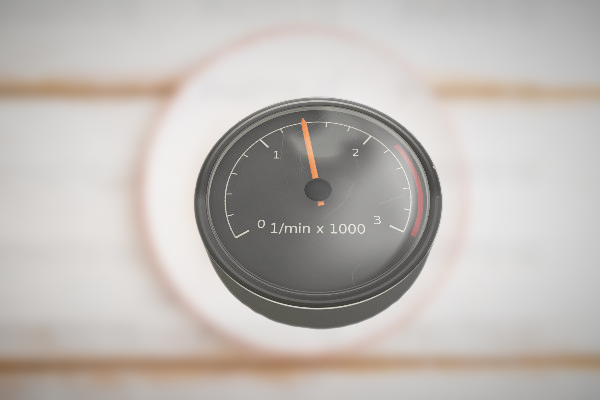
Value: 1400,rpm
